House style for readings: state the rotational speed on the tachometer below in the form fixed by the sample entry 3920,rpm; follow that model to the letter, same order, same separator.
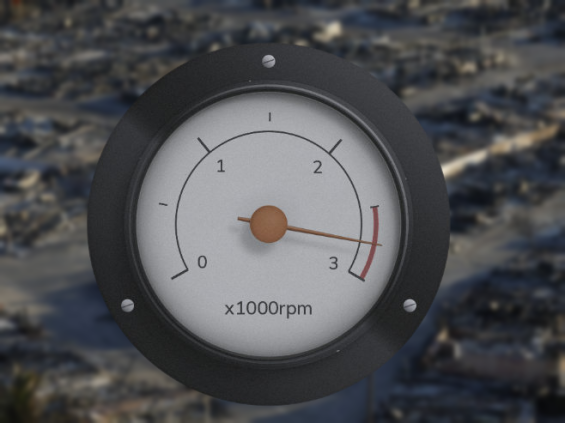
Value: 2750,rpm
